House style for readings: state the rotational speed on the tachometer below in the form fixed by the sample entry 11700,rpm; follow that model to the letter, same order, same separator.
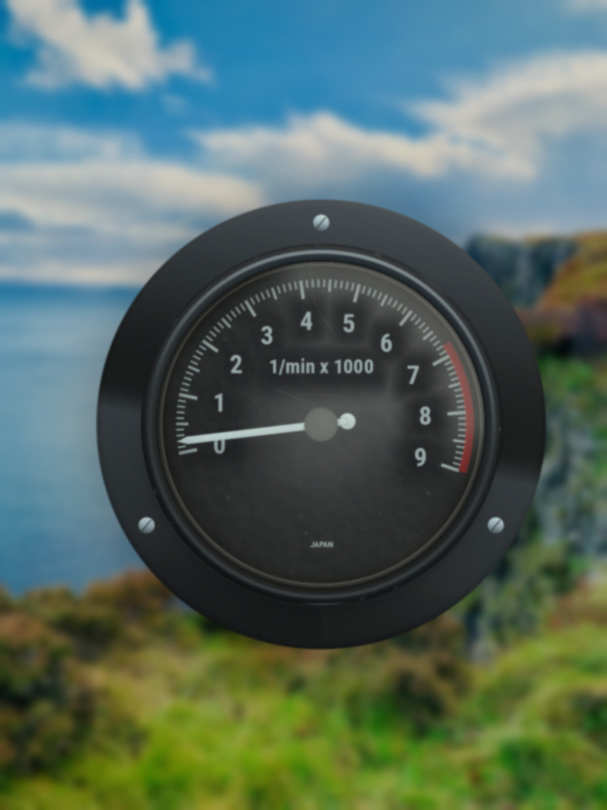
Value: 200,rpm
